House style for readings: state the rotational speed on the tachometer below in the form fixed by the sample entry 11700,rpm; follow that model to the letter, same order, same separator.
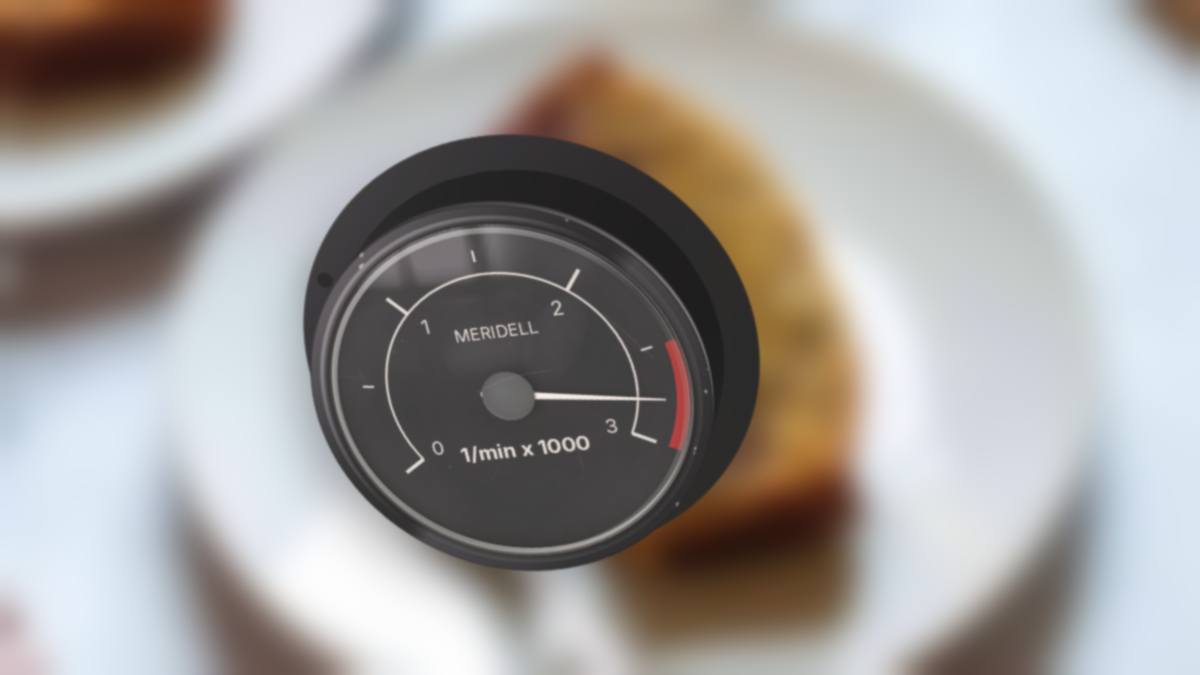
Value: 2750,rpm
